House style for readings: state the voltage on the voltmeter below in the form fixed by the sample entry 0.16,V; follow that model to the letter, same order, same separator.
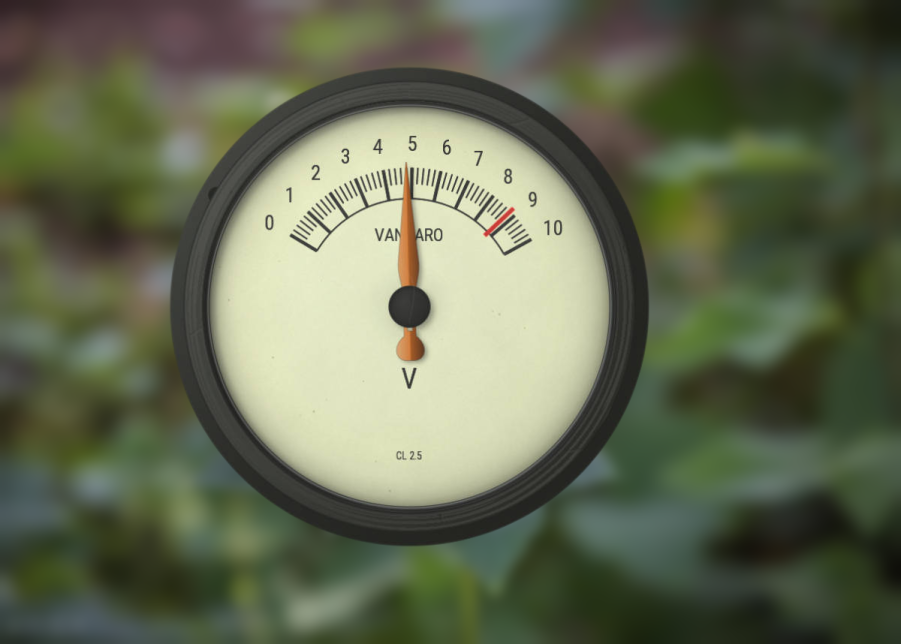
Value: 4.8,V
